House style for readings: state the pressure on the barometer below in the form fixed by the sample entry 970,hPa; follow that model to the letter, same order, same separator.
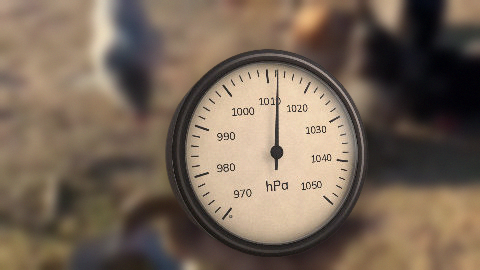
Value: 1012,hPa
